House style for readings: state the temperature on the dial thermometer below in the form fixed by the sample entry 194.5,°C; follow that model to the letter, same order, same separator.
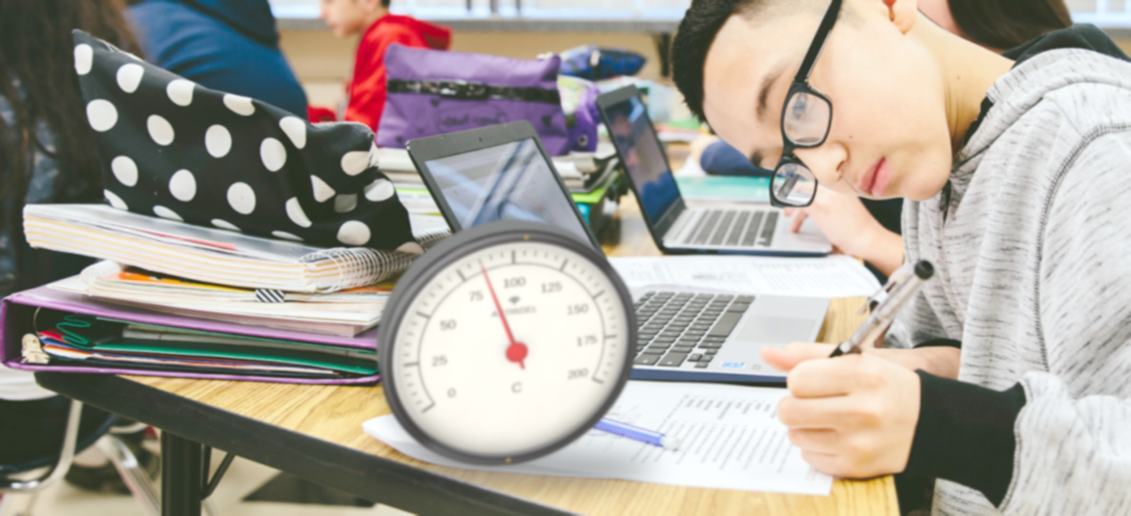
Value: 85,°C
